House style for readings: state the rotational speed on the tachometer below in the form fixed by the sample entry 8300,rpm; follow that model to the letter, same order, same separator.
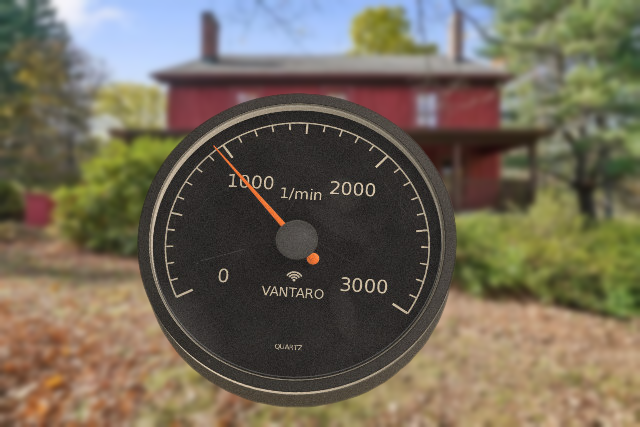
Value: 950,rpm
